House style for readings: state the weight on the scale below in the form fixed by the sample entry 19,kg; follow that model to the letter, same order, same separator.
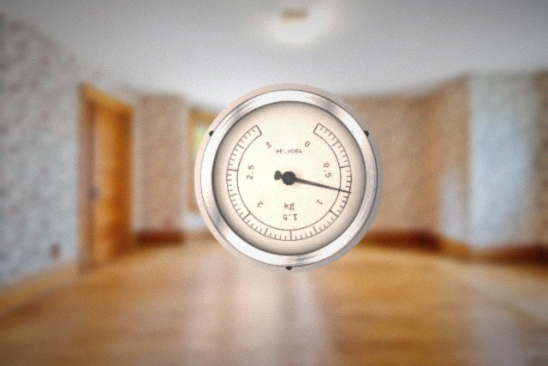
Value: 0.75,kg
